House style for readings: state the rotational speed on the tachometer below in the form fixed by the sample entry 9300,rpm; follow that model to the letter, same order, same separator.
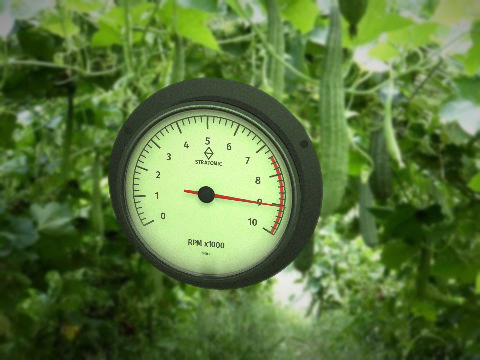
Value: 9000,rpm
